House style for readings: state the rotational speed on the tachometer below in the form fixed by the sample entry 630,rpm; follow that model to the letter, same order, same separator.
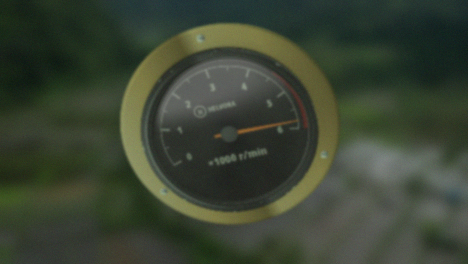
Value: 5750,rpm
